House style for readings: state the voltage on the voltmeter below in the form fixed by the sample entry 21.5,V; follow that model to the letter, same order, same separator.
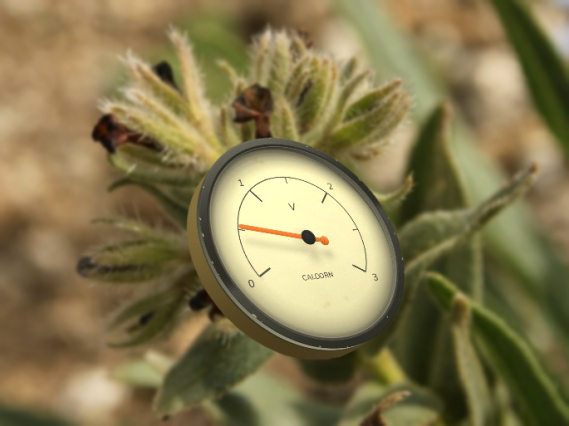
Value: 0.5,V
